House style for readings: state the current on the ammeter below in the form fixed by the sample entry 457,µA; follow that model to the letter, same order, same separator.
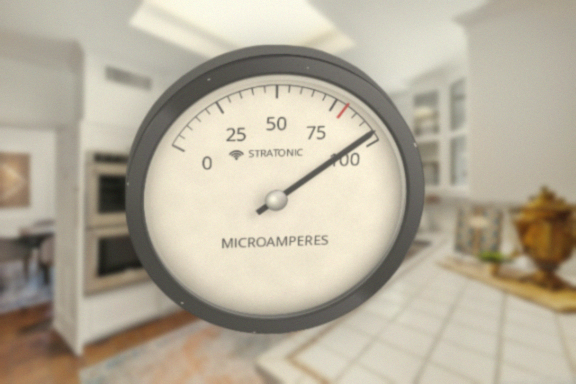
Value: 95,µA
